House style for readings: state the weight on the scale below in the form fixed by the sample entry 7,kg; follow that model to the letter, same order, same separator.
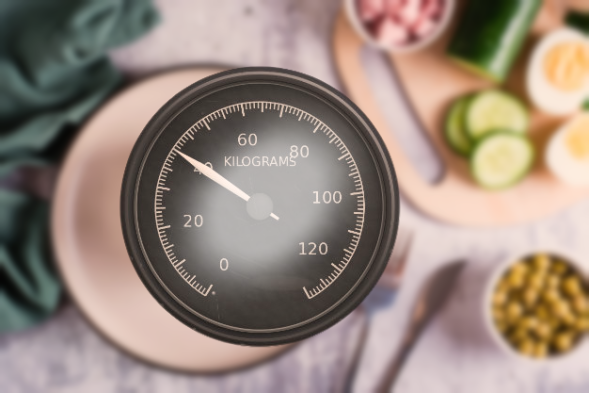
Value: 40,kg
